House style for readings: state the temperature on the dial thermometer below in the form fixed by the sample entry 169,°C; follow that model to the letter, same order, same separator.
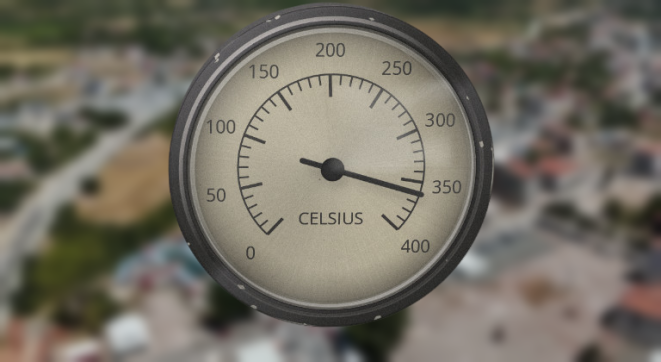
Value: 360,°C
